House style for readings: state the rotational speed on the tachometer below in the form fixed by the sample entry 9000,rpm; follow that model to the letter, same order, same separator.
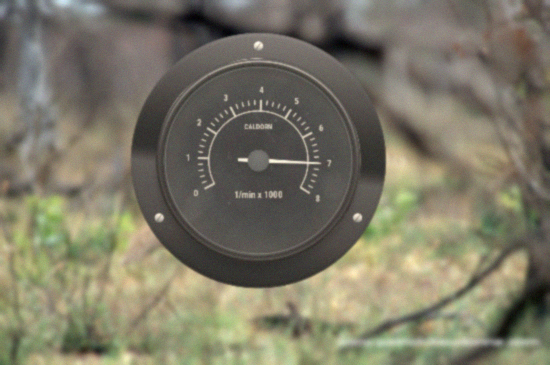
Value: 7000,rpm
